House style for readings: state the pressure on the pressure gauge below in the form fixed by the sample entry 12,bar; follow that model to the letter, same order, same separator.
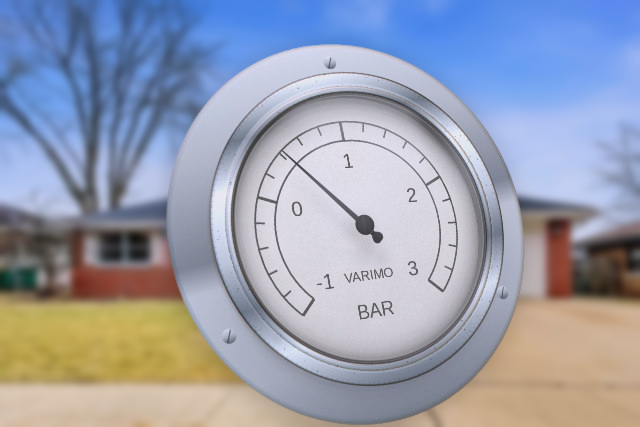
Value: 0.4,bar
